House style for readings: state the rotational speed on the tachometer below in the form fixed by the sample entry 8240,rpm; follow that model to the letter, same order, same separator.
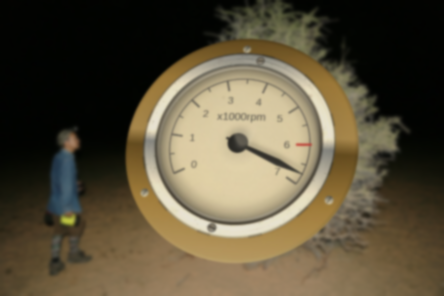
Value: 6750,rpm
